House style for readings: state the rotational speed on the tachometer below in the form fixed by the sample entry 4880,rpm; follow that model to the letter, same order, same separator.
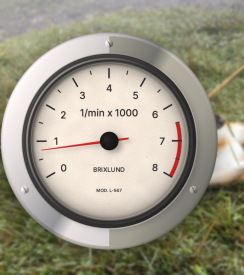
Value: 750,rpm
